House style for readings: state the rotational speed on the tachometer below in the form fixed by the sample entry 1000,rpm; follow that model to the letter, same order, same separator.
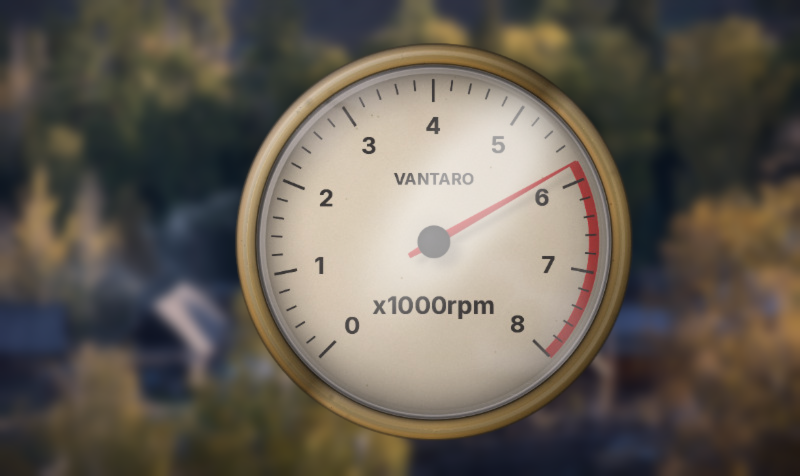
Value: 5800,rpm
